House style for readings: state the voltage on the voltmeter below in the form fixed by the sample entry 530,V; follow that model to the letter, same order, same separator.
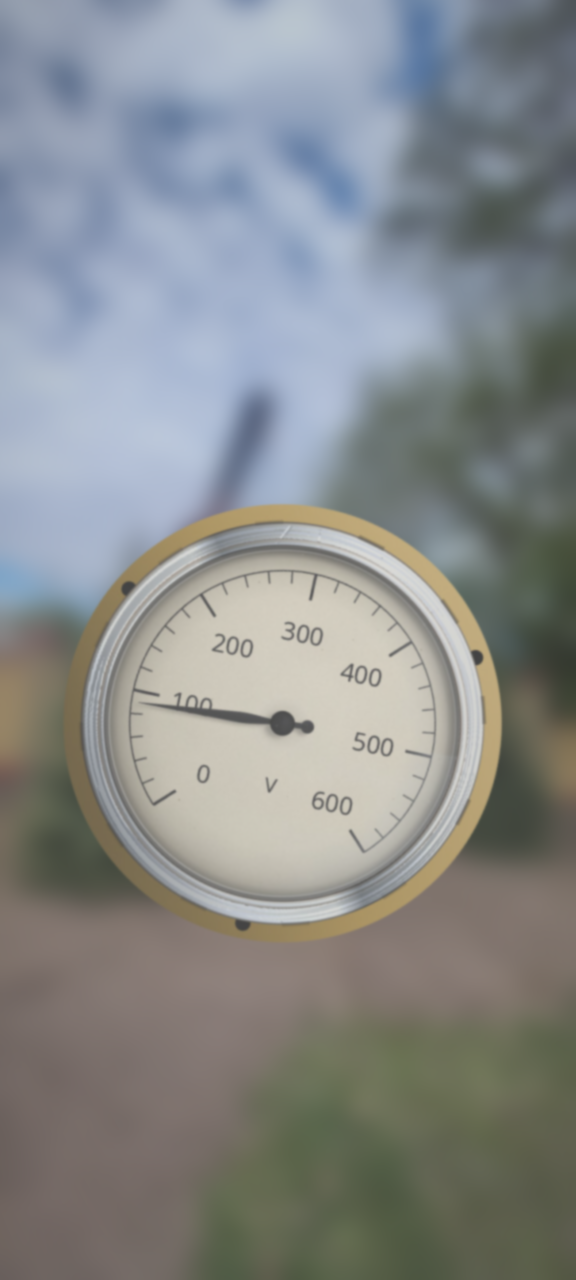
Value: 90,V
